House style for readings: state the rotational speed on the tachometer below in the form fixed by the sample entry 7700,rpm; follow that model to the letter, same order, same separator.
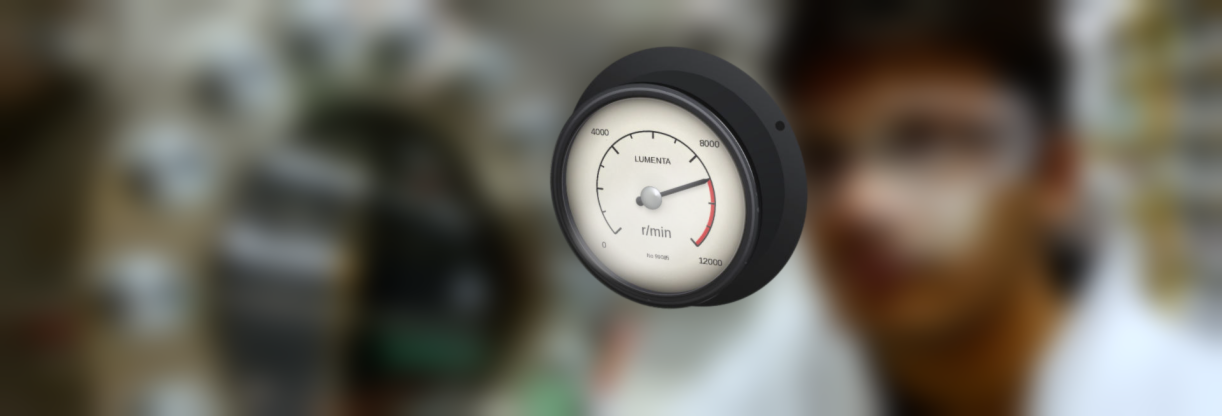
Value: 9000,rpm
